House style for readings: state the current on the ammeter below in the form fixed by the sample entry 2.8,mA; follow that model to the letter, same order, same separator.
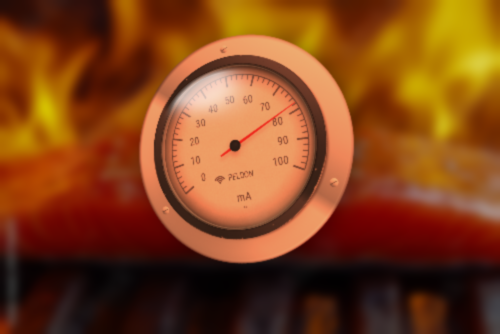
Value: 78,mA
